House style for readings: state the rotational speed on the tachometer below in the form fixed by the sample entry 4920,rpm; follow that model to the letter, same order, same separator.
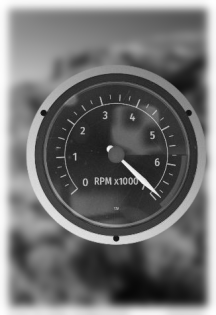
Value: 6875,rpm
